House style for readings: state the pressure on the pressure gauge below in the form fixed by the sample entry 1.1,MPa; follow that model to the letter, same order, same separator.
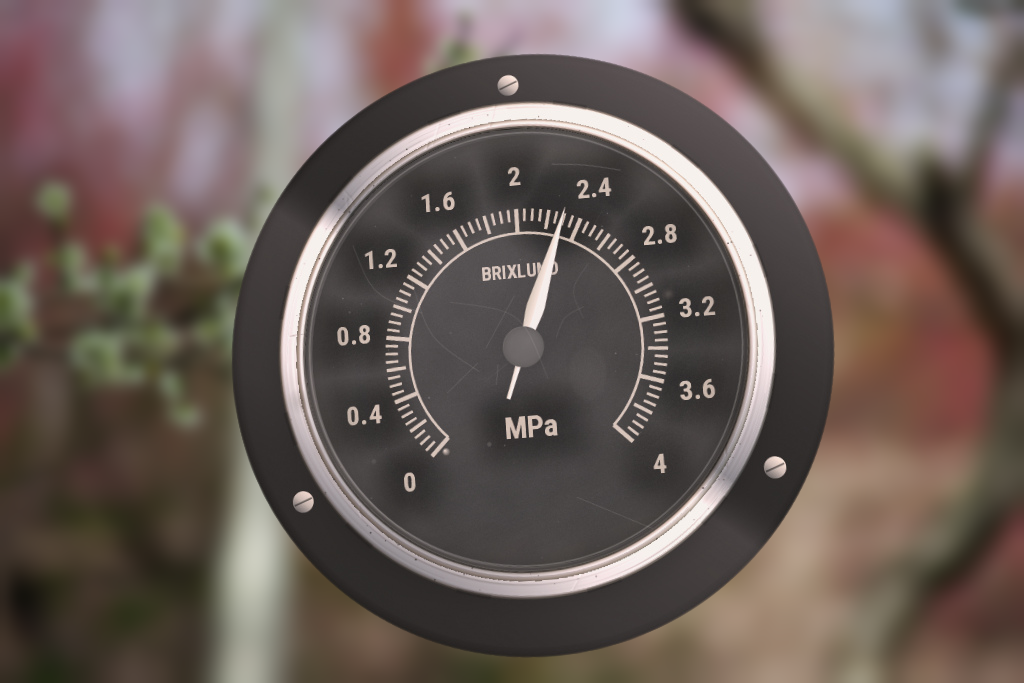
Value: 2.3,MPa
